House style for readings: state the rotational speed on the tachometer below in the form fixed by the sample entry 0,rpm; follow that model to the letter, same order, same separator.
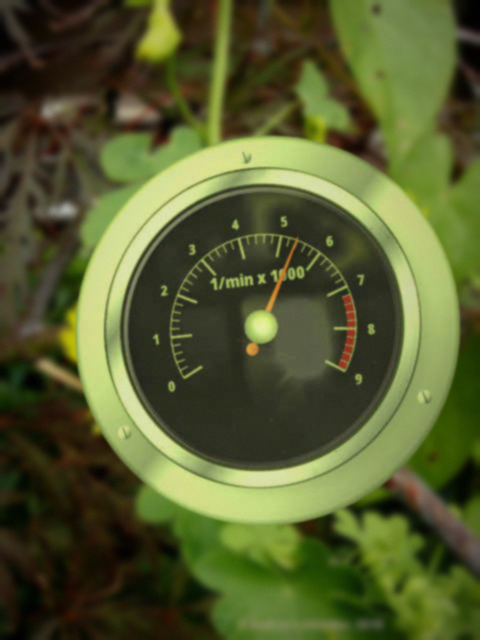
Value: 5400,rpm
